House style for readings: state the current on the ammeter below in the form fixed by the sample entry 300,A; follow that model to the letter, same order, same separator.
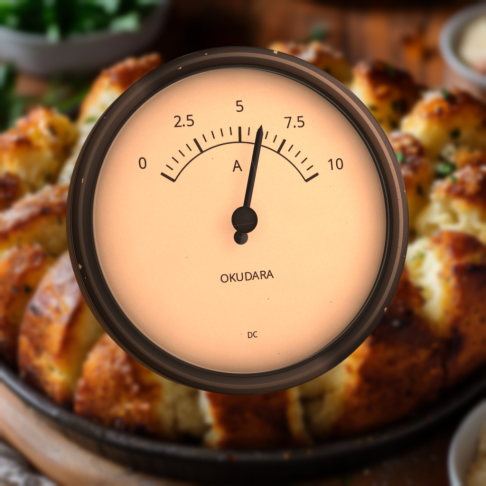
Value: 6,A
